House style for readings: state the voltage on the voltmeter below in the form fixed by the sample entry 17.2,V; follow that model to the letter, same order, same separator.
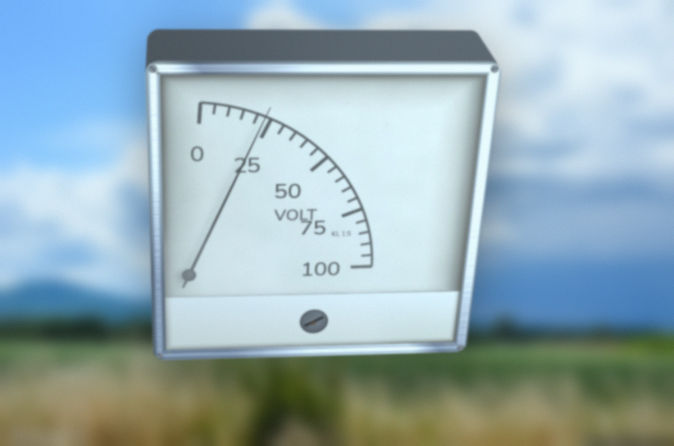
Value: 22.5,V
